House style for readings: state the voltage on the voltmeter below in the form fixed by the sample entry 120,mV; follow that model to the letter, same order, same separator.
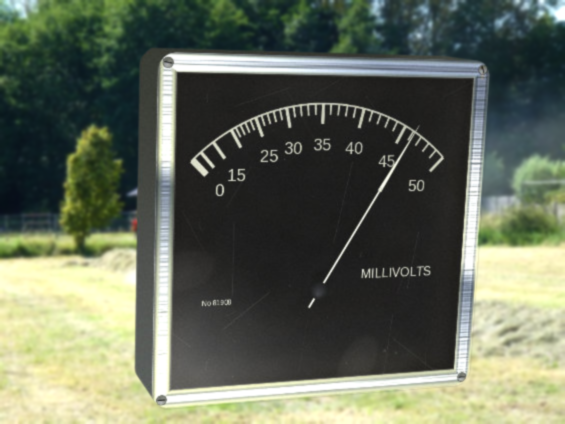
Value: 46,mV
